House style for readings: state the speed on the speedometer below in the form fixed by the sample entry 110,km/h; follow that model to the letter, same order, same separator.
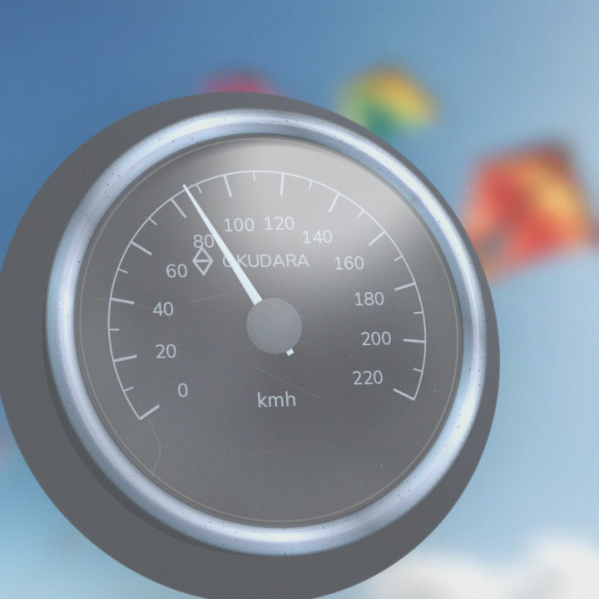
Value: 85,km/h
